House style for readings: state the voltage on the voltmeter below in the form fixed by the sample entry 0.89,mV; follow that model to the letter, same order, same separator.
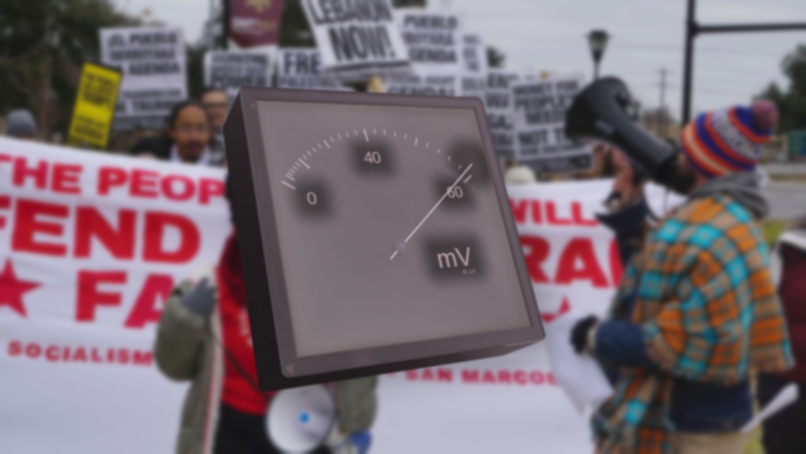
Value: 59,mV
